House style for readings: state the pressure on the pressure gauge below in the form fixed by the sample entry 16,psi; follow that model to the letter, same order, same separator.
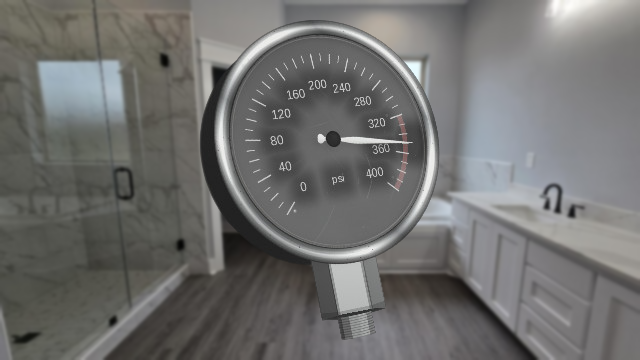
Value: 350,psi
